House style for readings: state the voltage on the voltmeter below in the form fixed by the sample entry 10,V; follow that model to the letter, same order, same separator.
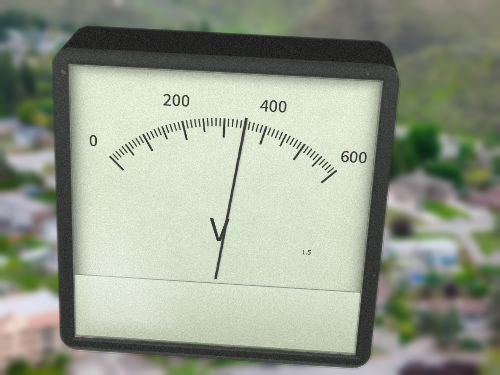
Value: 350,V
